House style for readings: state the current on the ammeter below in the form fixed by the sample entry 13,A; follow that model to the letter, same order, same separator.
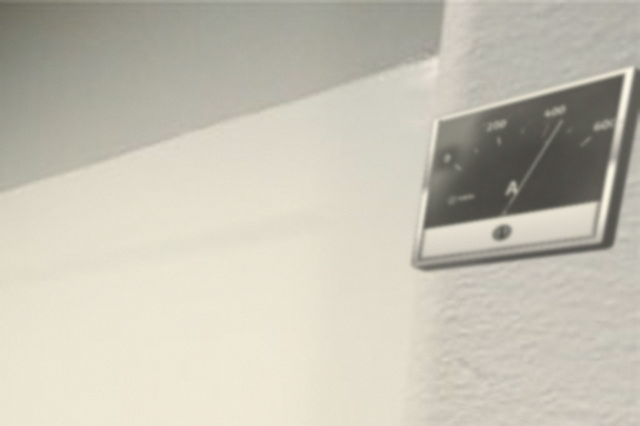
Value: 450,A
